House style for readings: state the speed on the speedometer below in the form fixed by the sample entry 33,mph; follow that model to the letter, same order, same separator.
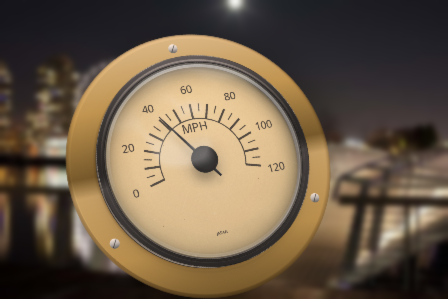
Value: 40,mph
